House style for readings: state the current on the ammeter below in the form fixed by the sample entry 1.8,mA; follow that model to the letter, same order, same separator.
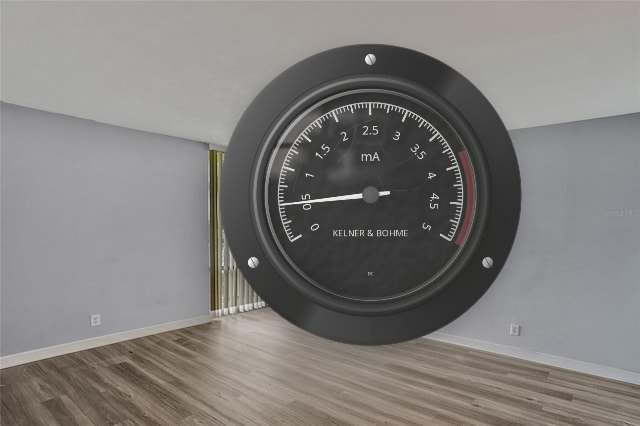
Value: 0.5,mA
